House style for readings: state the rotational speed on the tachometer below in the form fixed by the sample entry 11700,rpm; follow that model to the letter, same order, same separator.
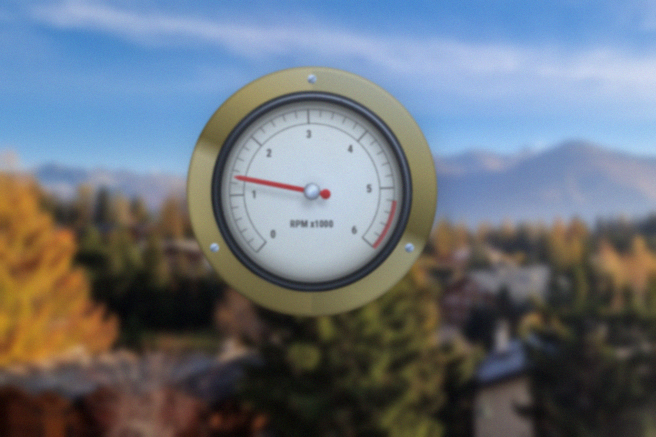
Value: 1300,rpm
